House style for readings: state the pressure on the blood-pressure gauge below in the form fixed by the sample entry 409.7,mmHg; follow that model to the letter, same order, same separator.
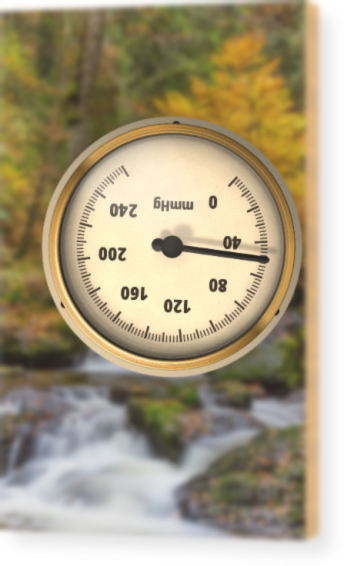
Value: 50,mmHg
